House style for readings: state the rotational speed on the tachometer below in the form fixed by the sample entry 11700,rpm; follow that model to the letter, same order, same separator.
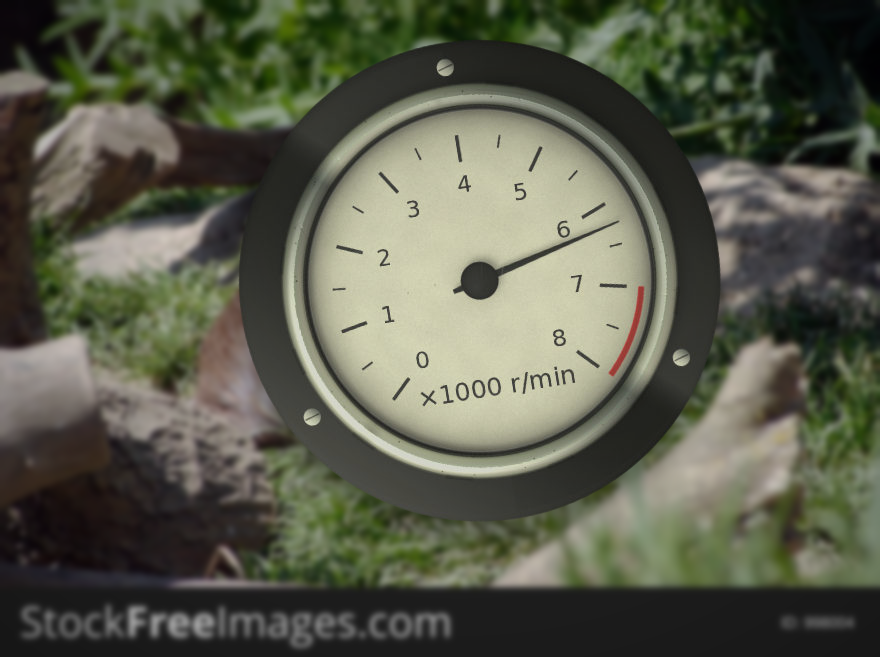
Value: 6250,rpm
